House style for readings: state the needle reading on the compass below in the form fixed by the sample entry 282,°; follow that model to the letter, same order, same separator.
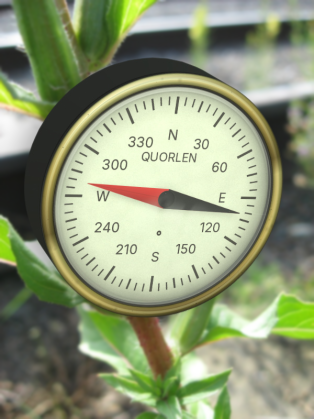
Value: 280,°
